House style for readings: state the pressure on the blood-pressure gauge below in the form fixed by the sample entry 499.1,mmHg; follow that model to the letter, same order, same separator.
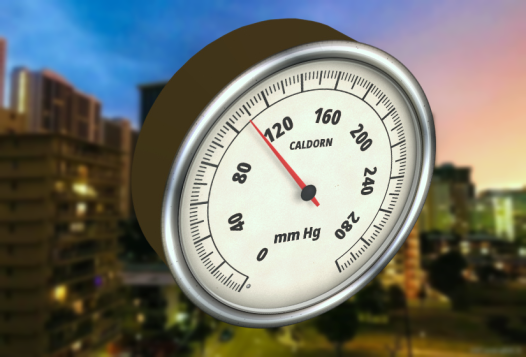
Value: 108,mmHg
